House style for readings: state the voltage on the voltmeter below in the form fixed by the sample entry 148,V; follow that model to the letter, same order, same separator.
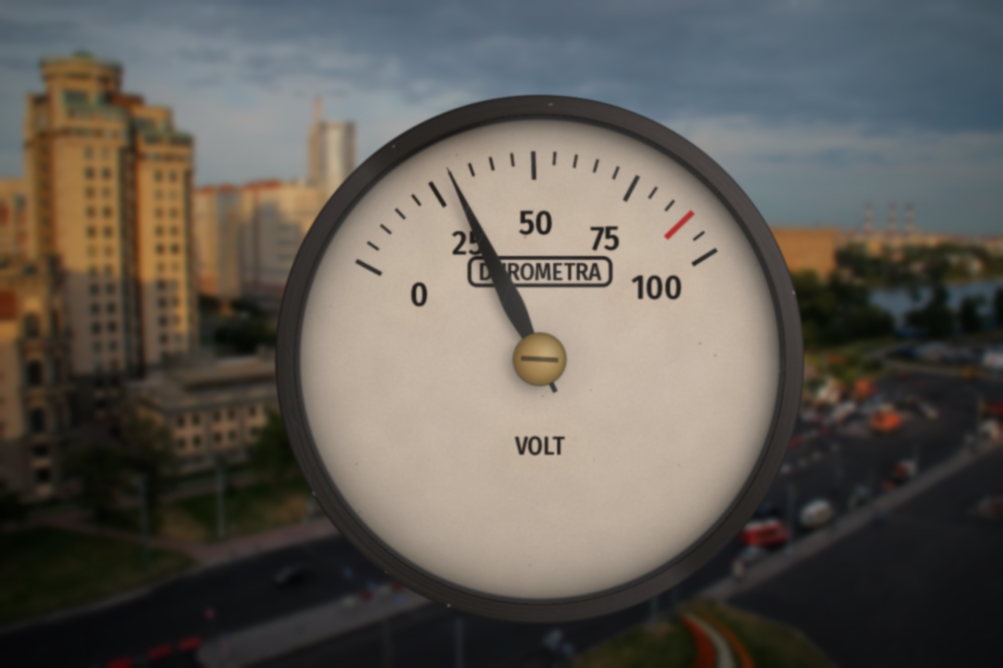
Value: 30,V
